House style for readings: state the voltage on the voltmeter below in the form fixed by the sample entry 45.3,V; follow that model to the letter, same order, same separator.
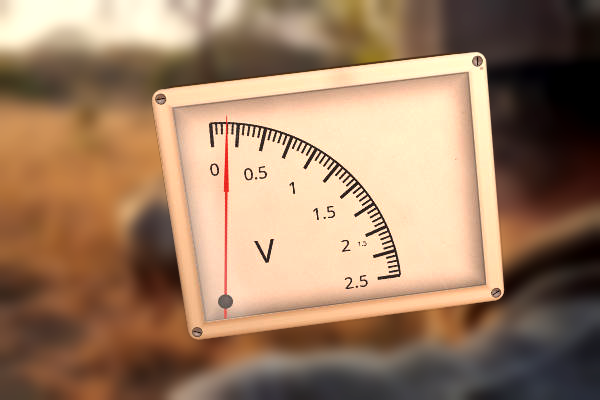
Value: 0.15,V
